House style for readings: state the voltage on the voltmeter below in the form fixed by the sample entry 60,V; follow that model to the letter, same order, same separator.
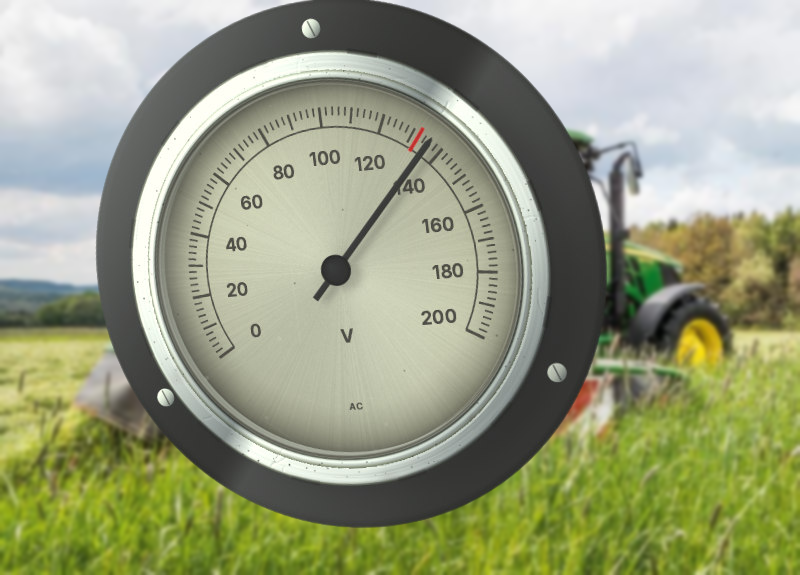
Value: 136,V
